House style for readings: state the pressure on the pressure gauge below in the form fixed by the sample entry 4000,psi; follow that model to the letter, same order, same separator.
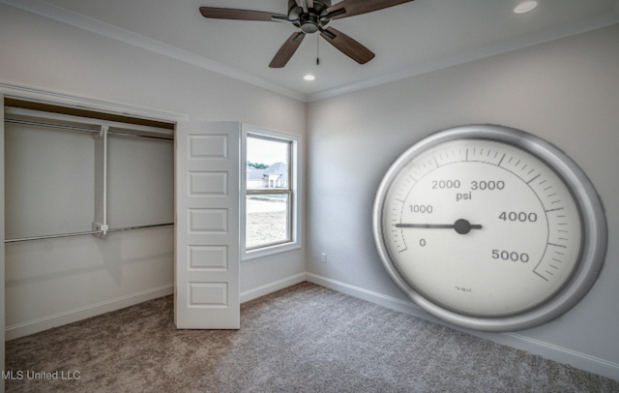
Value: 500,psi
